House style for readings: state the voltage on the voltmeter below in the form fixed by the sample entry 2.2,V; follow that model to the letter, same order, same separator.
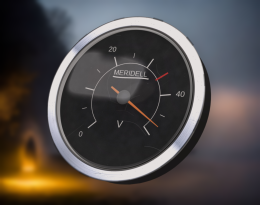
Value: 47.5,V
